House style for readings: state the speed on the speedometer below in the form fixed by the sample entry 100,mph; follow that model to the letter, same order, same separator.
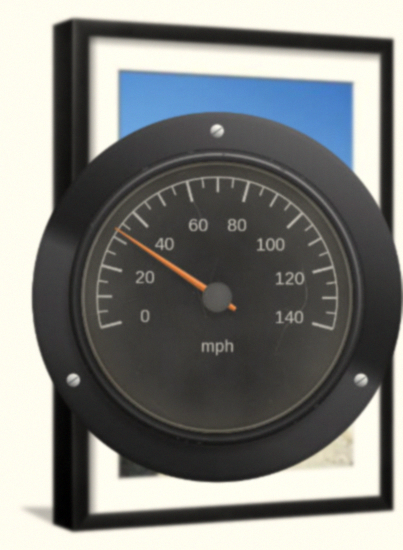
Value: 32.5,mph
